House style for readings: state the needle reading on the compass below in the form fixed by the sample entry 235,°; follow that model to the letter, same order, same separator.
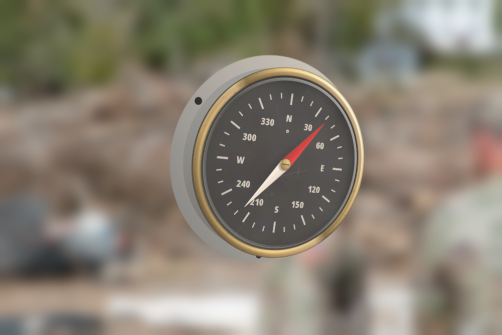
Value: 40,°
